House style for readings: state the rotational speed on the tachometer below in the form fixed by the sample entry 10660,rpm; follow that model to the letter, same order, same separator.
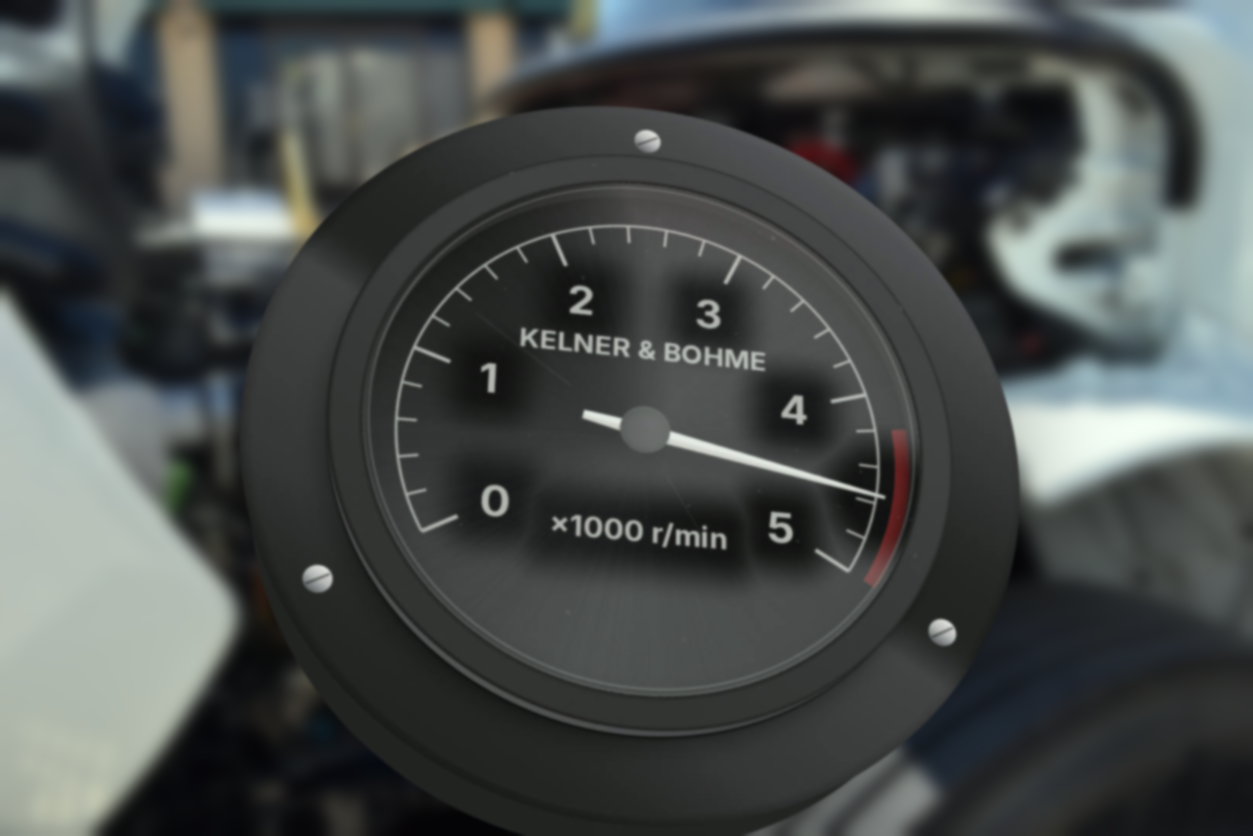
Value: 4600,rpm
